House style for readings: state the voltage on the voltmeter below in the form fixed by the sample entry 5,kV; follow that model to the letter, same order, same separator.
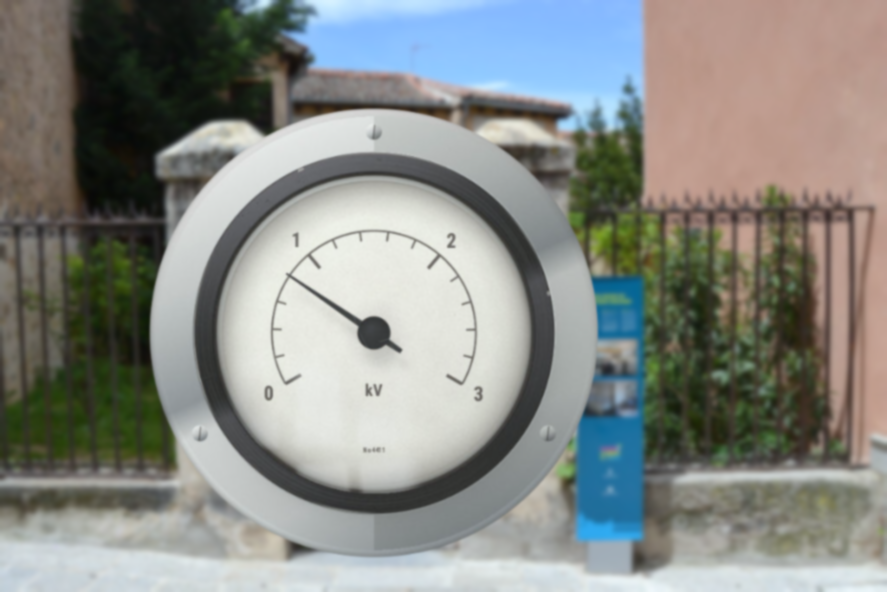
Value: 0.8,kV
